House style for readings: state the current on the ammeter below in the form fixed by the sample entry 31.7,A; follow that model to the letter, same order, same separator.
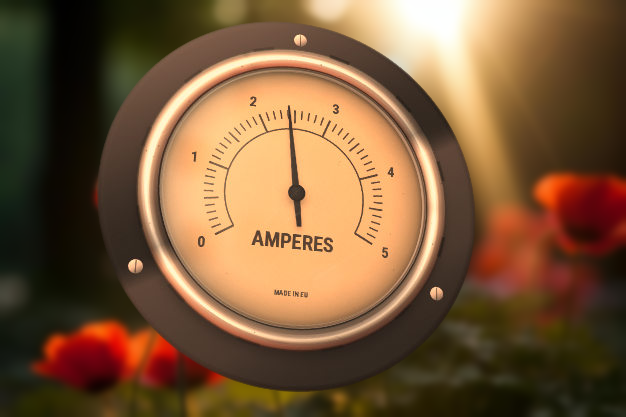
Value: 2.4,A
